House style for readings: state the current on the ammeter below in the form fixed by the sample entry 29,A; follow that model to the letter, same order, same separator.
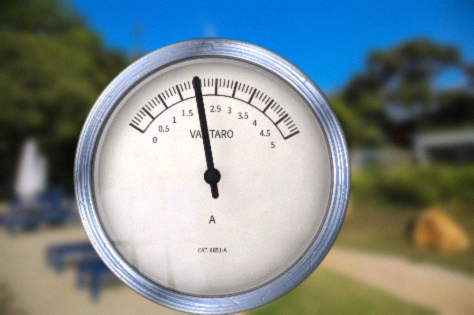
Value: 2,A
